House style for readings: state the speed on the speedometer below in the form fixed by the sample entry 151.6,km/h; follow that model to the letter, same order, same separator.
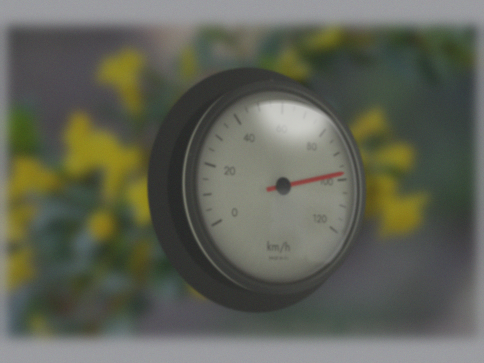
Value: 97.5,km/h
